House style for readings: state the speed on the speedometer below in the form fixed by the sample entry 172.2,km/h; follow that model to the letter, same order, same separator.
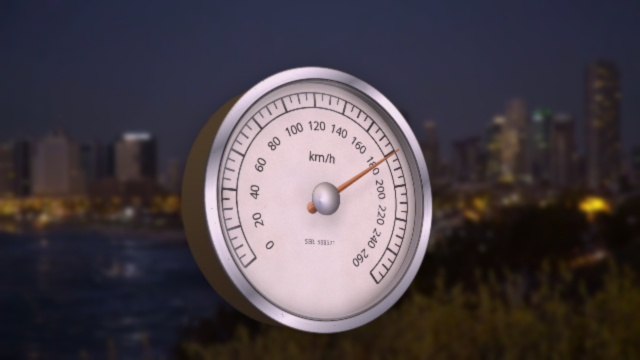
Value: 180,km/h
